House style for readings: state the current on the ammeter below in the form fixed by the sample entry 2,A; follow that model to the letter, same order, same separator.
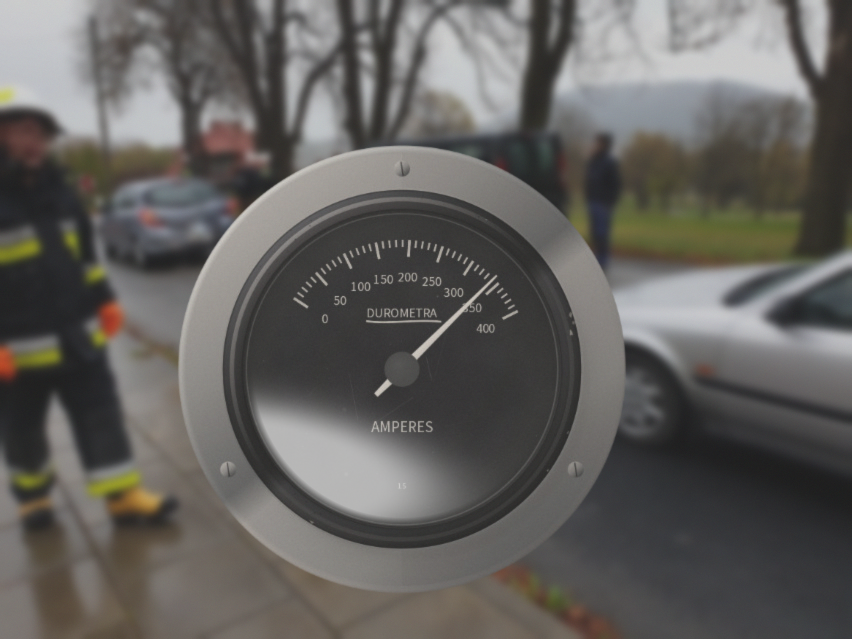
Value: 340,A
